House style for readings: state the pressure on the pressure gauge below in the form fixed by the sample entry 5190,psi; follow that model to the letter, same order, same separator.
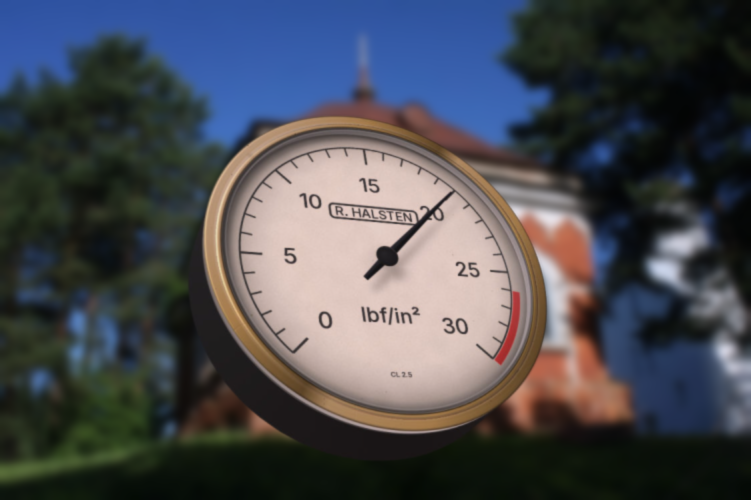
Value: 20,psi
